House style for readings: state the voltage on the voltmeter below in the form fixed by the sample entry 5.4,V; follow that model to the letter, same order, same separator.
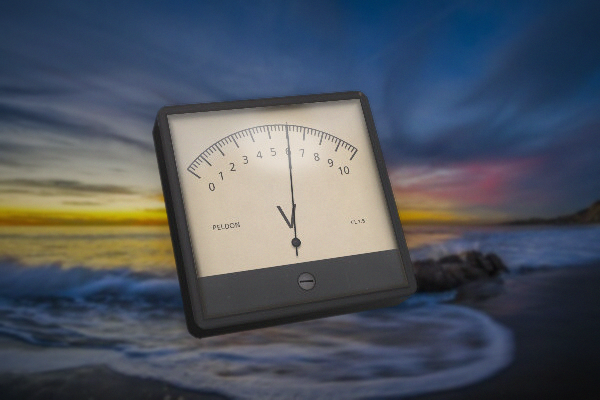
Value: 6,V
